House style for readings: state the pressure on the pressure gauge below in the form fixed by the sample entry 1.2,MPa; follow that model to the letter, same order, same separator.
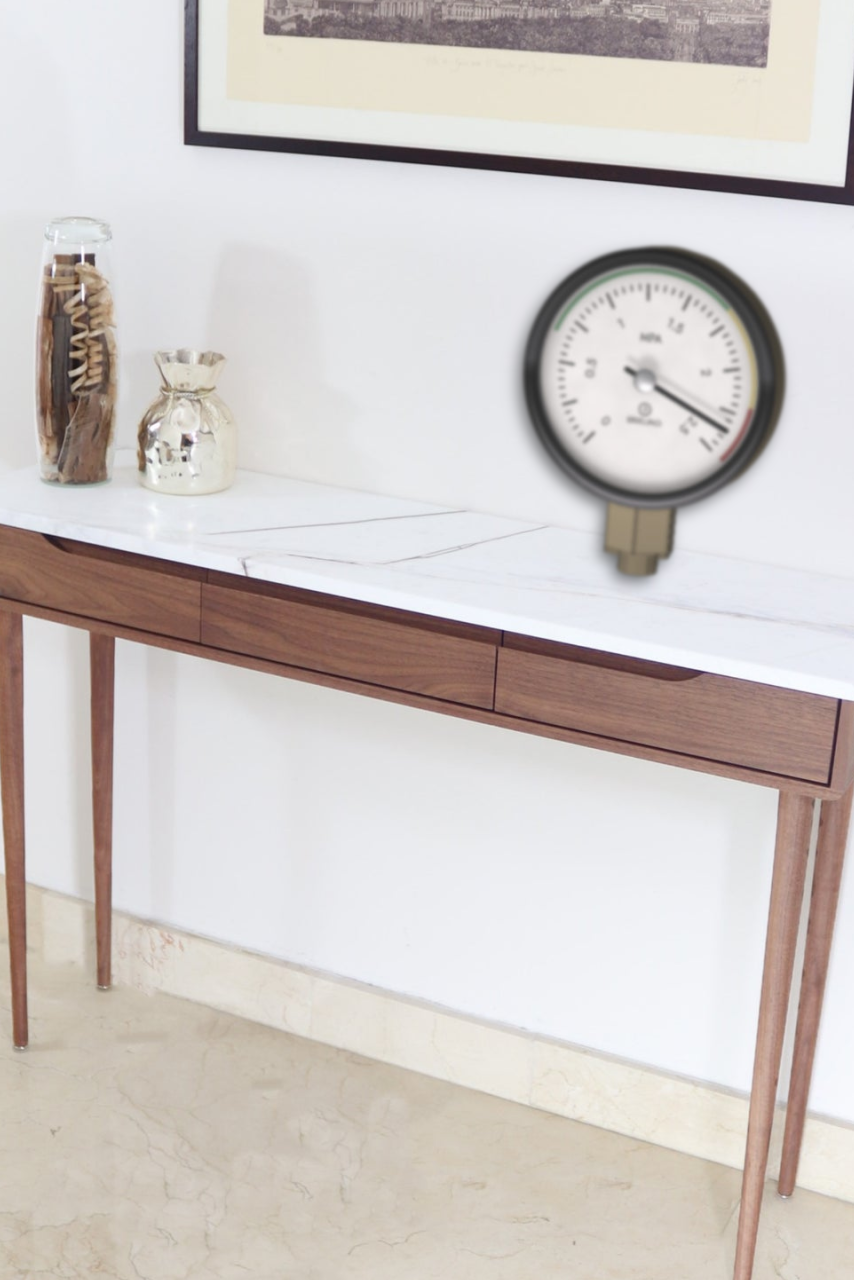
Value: 2.35,MPa
